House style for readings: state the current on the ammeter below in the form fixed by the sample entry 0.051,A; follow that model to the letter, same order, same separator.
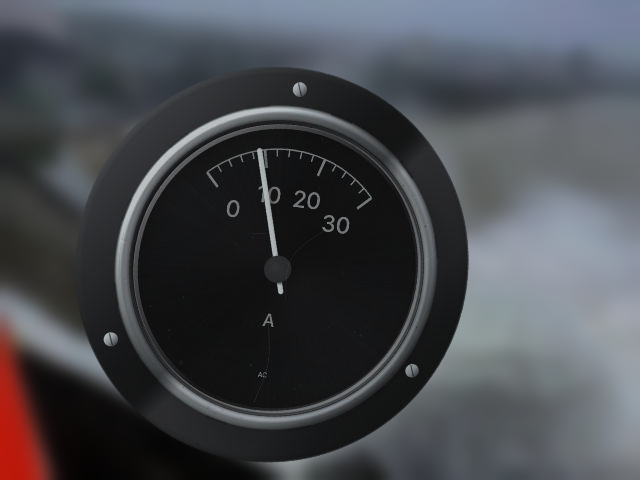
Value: 9,A
